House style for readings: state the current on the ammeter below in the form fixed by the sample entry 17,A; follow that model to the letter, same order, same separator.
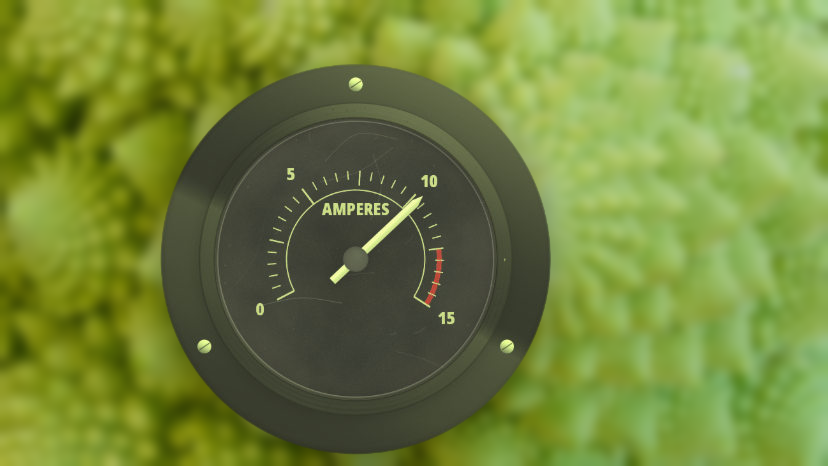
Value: 10.25,A
